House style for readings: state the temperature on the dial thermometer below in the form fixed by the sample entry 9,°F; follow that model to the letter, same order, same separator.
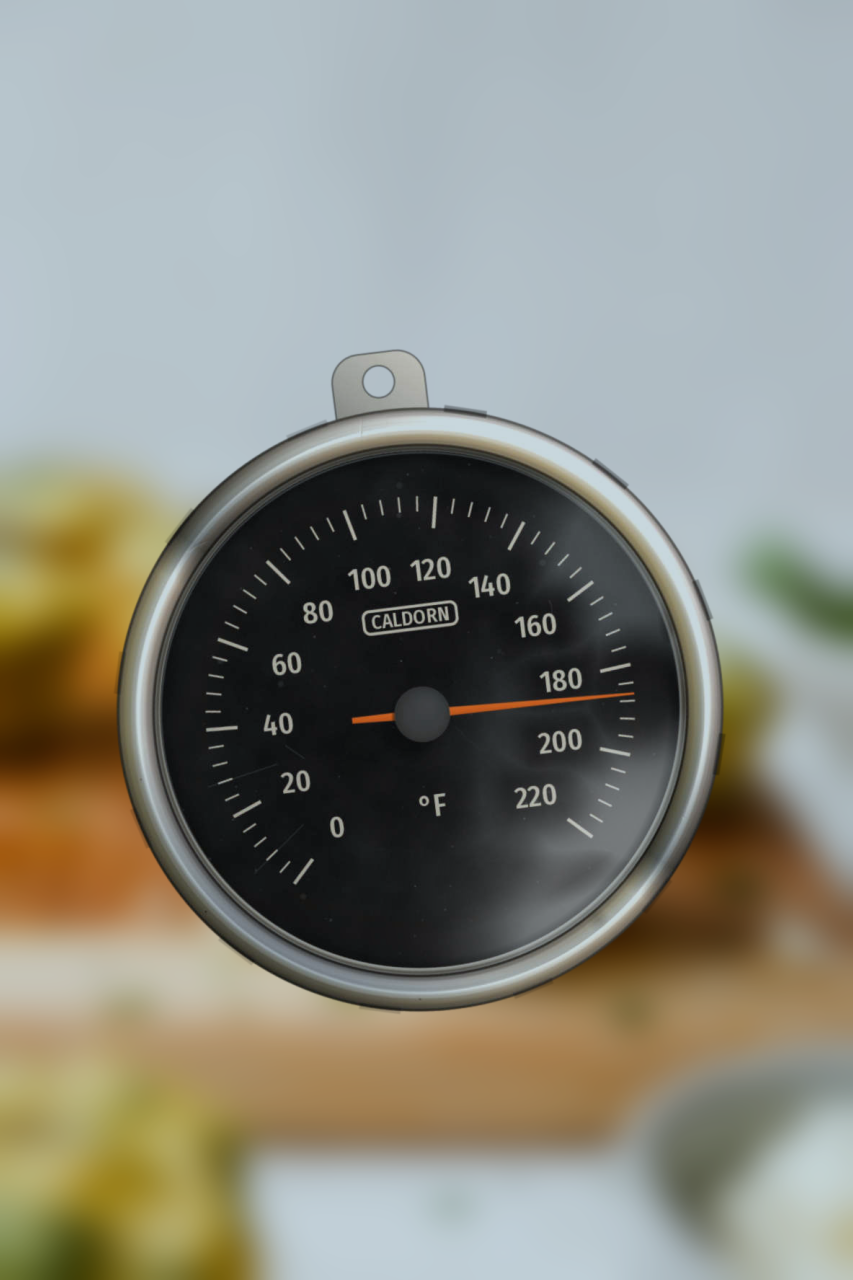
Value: 186,°F
